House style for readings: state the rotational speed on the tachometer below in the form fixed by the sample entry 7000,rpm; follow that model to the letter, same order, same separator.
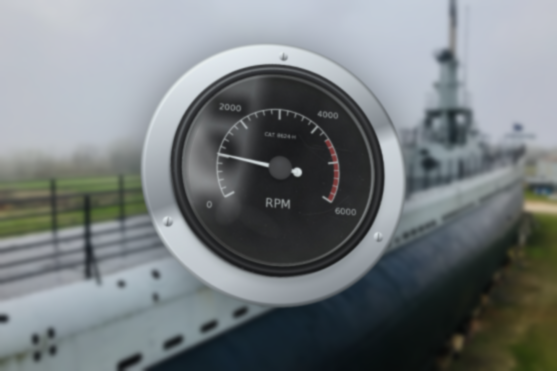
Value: 1000,rpm
